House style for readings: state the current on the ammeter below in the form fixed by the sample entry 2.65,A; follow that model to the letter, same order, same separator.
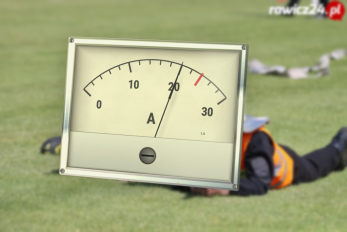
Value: 20,A
